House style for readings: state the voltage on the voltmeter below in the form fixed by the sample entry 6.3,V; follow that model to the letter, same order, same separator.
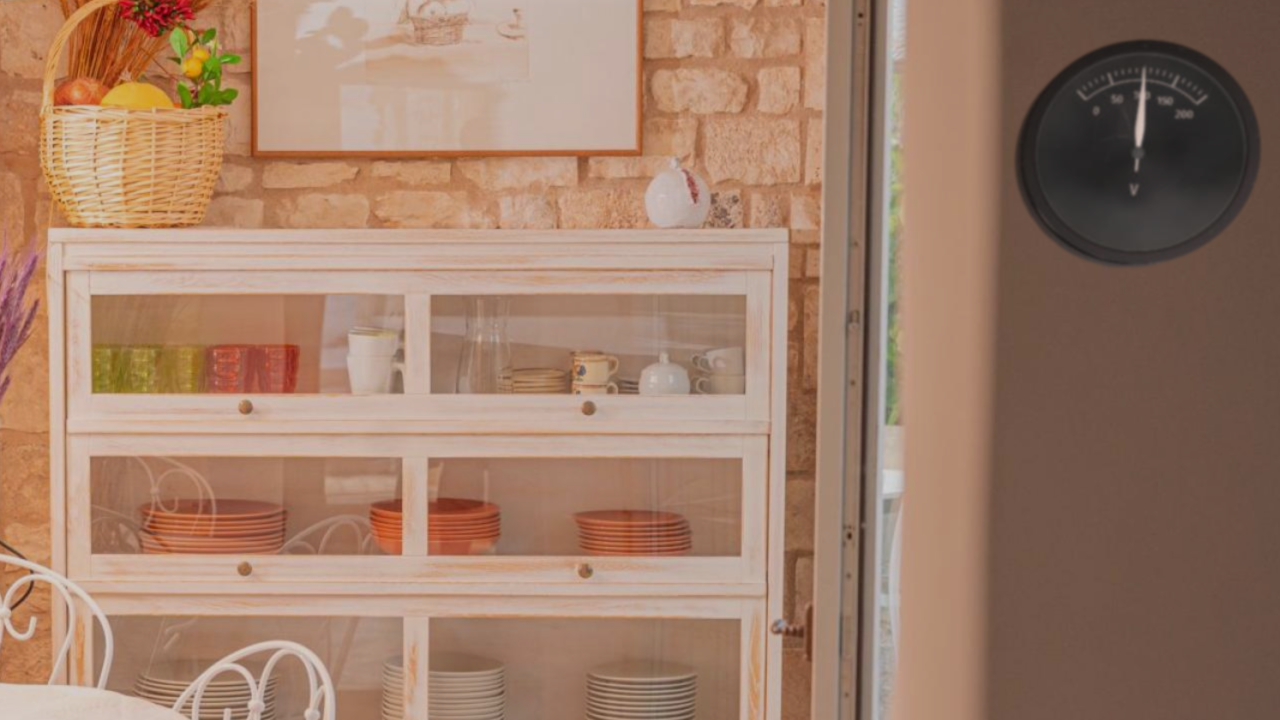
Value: 100,V
